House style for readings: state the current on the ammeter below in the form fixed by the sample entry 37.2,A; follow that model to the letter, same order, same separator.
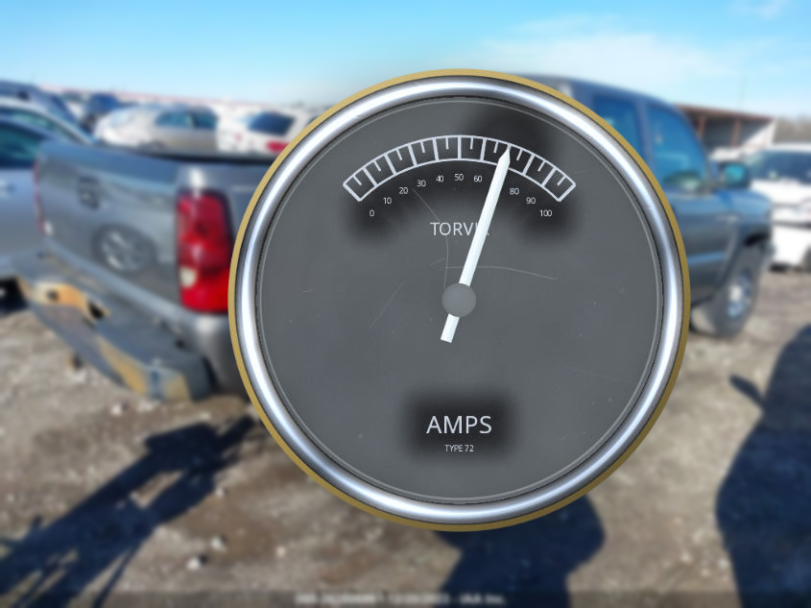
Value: 70,A
